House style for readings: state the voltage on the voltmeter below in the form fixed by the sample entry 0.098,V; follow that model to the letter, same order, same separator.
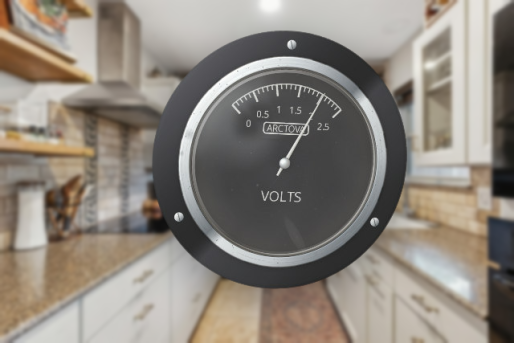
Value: 2,V
